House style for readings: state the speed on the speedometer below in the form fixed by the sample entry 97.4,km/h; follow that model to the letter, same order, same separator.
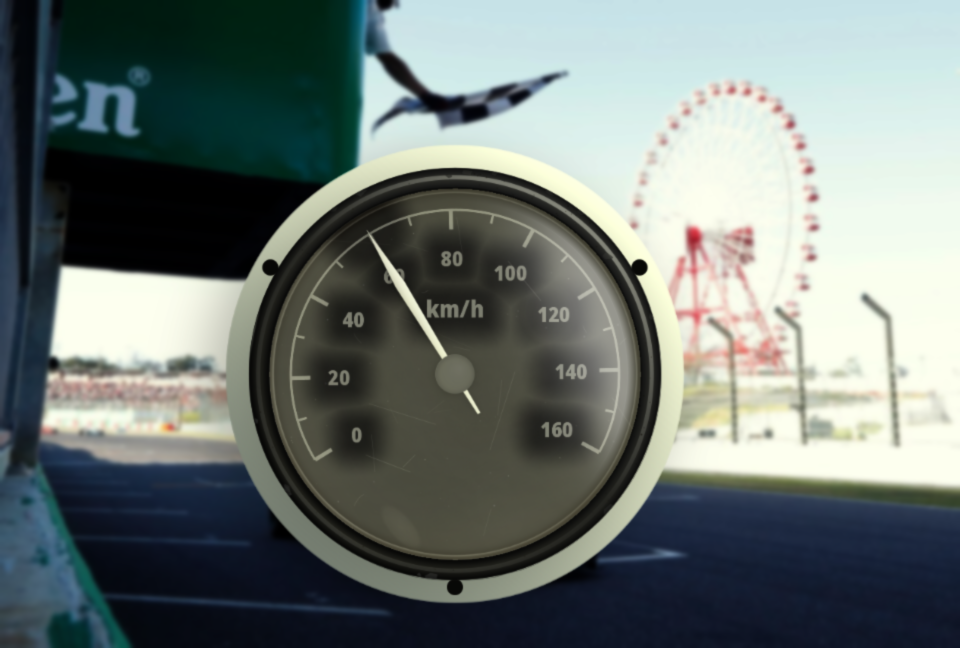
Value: 60,km/h
